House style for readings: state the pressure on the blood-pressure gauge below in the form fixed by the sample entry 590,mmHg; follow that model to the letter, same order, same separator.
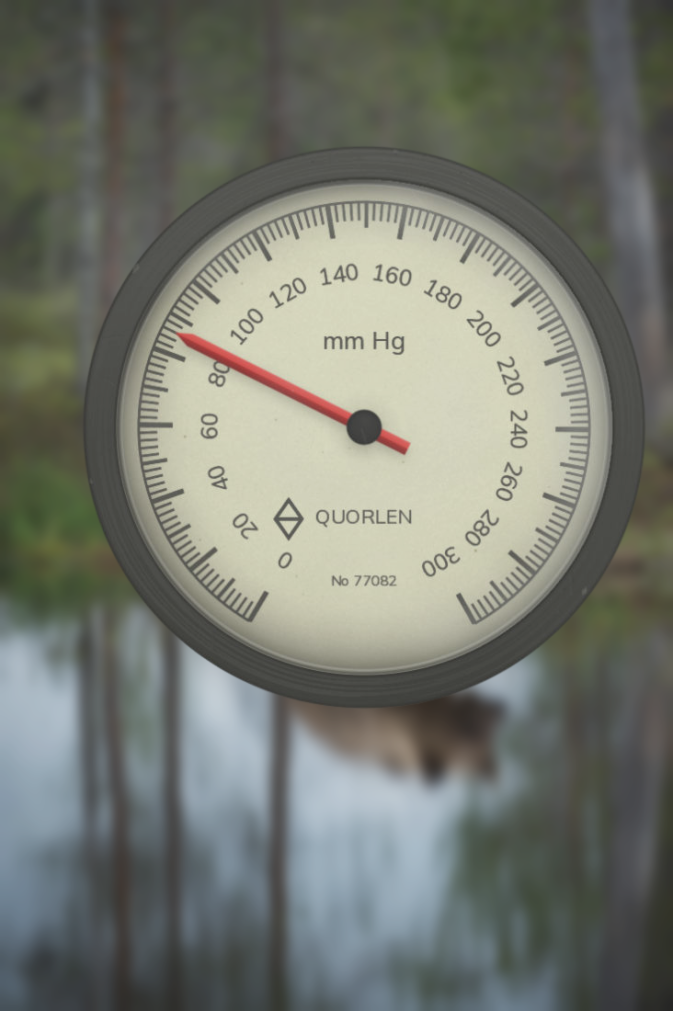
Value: 86,mmHg
